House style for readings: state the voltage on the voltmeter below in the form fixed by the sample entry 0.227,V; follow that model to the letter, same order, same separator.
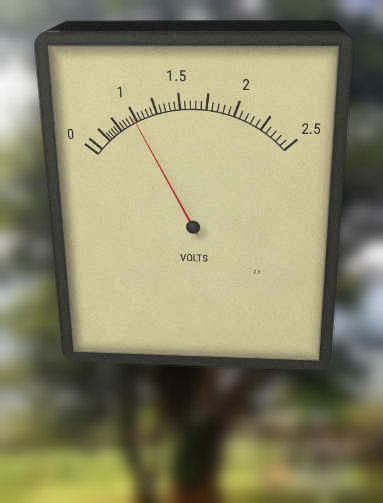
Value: 1,V
